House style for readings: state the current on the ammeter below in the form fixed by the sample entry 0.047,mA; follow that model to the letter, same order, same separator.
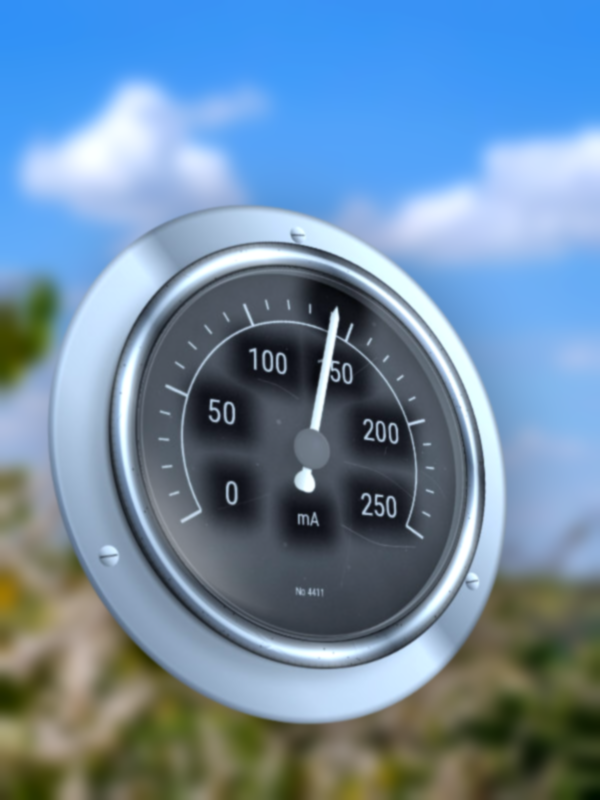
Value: 140,mA
